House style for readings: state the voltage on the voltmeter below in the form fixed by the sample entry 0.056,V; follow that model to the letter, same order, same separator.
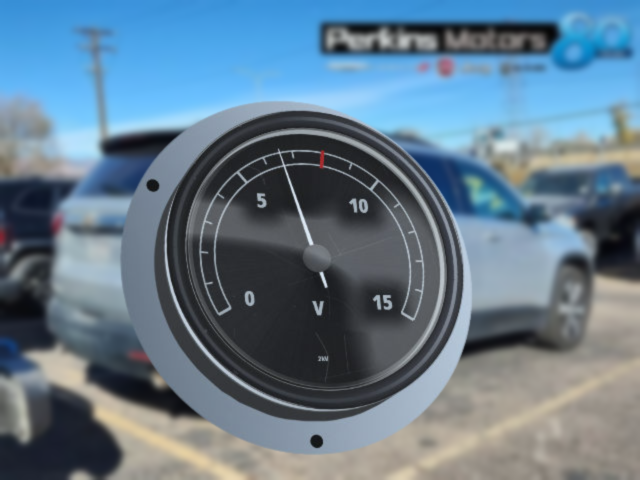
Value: 6.5,V
